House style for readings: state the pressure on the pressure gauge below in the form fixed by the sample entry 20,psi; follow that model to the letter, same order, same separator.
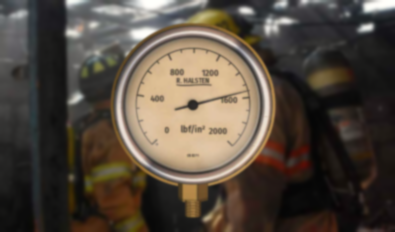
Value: 1550,psi
